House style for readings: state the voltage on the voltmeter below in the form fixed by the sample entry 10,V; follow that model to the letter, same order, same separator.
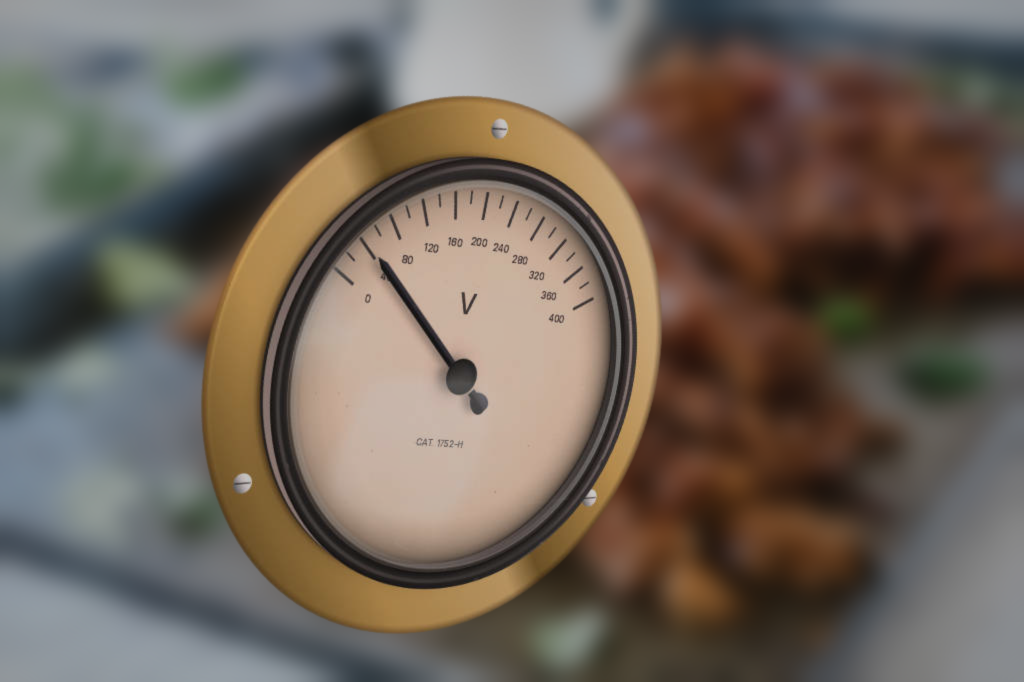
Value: 40,V
